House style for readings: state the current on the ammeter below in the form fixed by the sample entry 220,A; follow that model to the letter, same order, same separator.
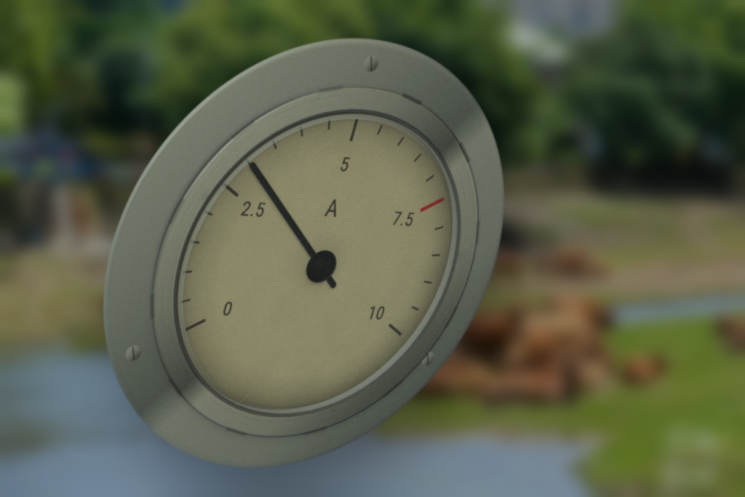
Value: 3,A
